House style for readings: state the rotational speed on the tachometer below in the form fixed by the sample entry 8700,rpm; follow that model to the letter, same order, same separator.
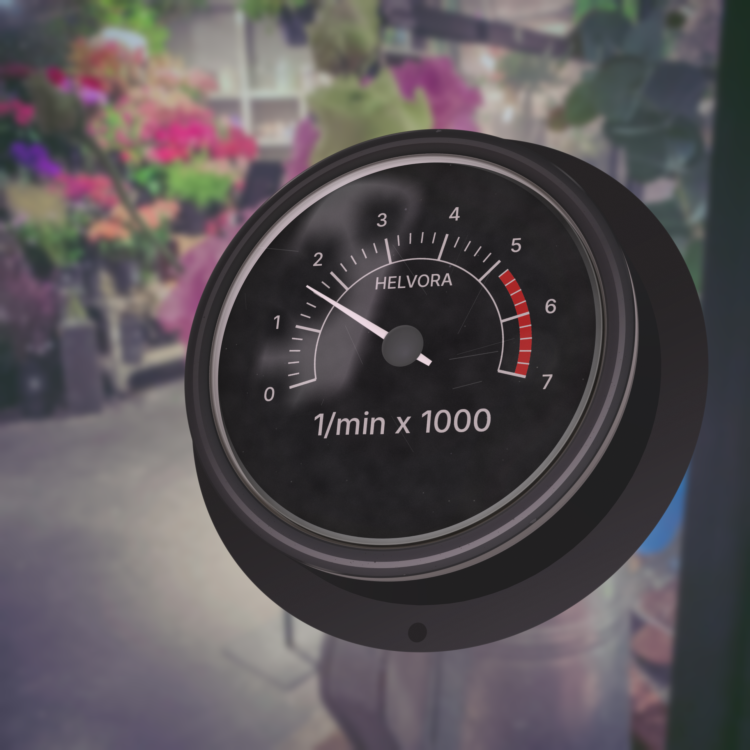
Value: 1600,rpm
